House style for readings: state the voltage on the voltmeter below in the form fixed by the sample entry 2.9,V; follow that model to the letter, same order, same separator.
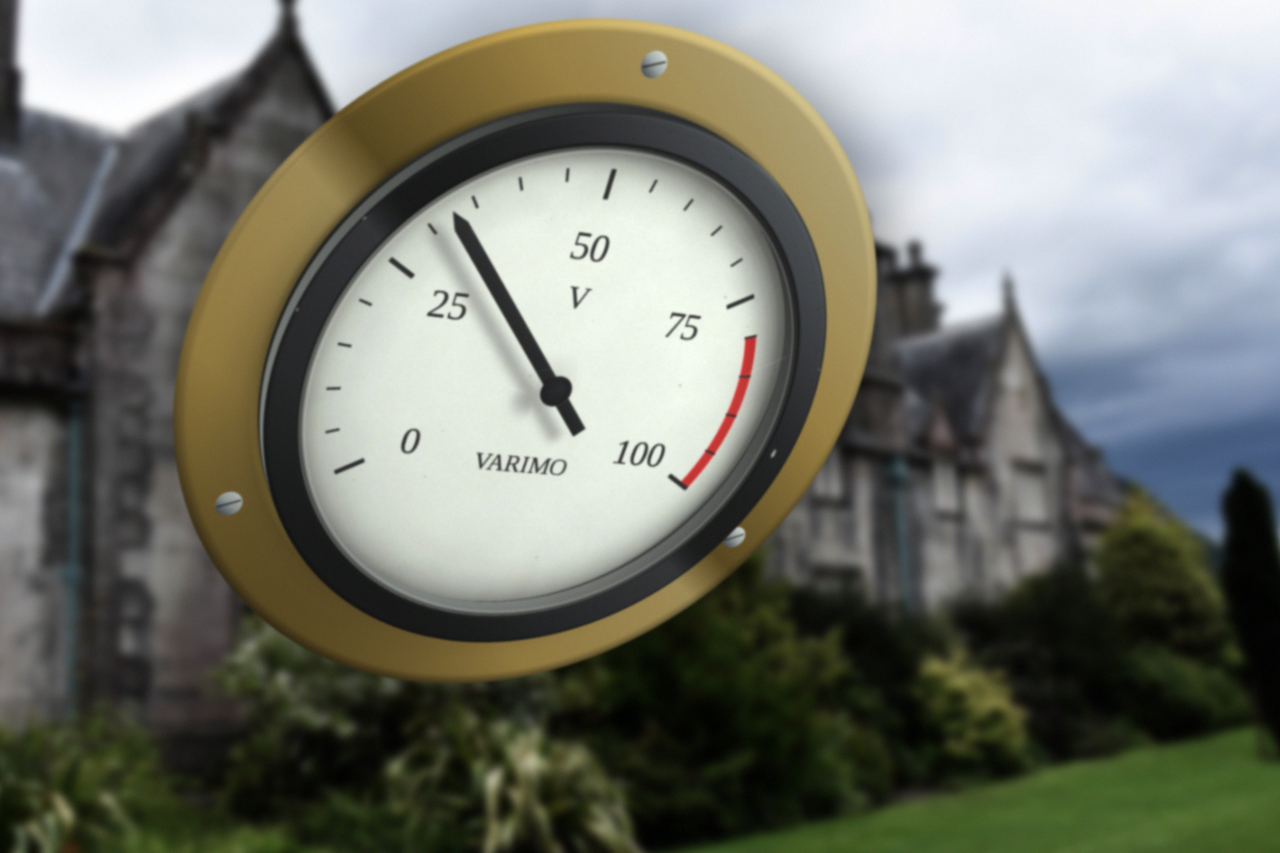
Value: 32.5,V
